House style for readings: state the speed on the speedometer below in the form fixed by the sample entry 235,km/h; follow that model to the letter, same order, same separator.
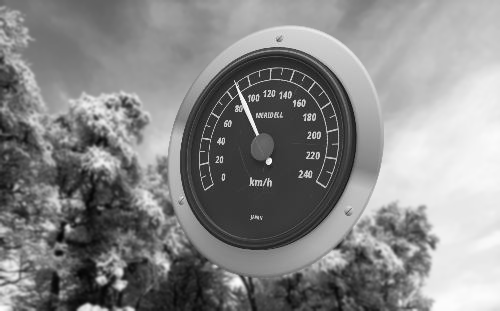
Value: 90,km/h
